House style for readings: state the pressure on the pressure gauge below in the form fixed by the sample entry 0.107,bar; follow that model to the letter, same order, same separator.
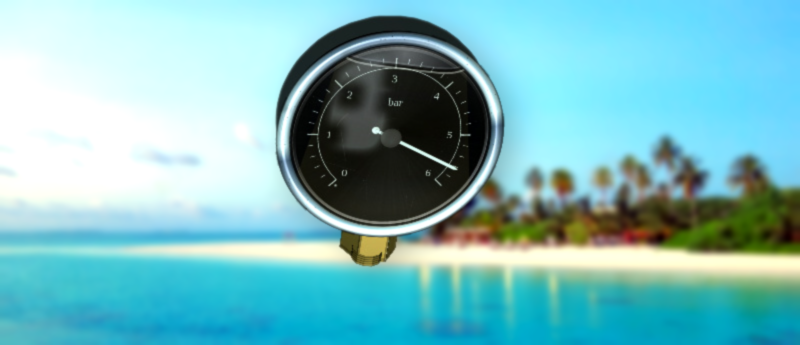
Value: 5.6,bar
